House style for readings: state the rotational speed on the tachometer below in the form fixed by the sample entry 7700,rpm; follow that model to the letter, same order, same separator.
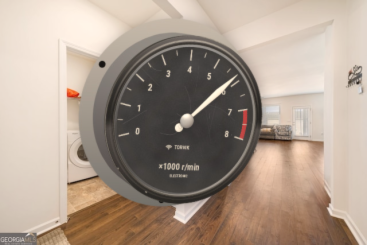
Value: 5750,rpm
